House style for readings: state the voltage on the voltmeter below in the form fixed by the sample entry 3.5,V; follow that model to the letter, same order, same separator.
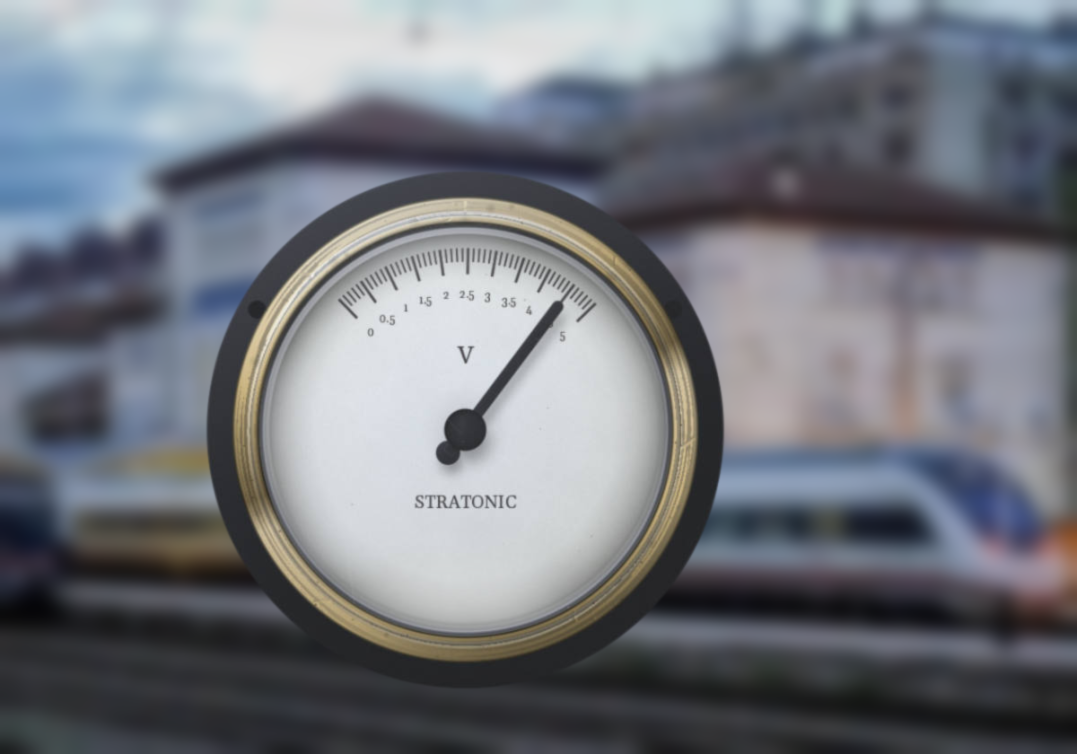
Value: 4.5,V
